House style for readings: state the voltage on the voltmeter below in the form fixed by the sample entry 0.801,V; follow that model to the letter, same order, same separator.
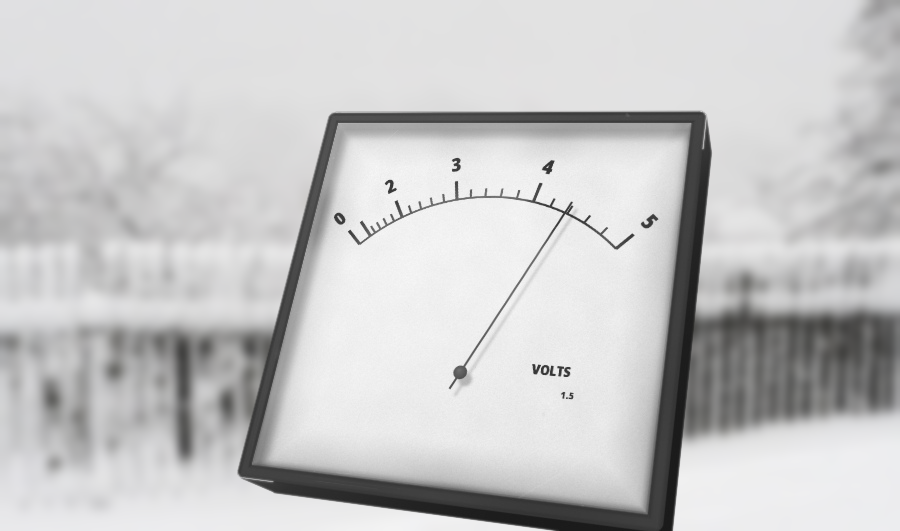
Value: 4.4,V
